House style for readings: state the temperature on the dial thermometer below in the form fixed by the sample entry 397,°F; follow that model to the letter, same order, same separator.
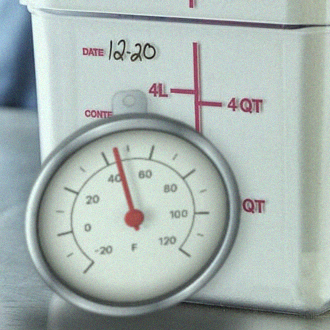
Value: 45,°F
